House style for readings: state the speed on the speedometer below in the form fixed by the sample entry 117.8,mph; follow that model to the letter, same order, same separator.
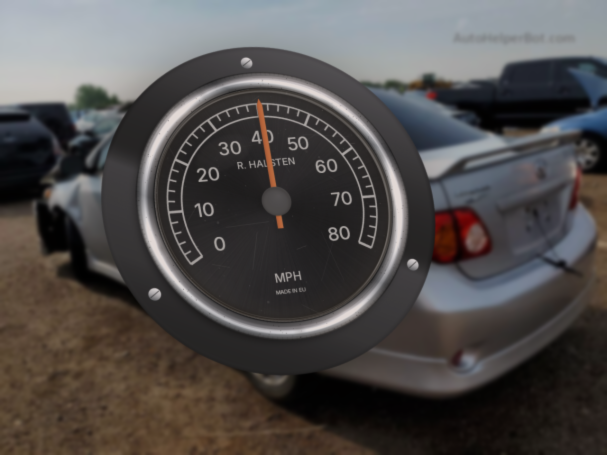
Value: 40,mph
